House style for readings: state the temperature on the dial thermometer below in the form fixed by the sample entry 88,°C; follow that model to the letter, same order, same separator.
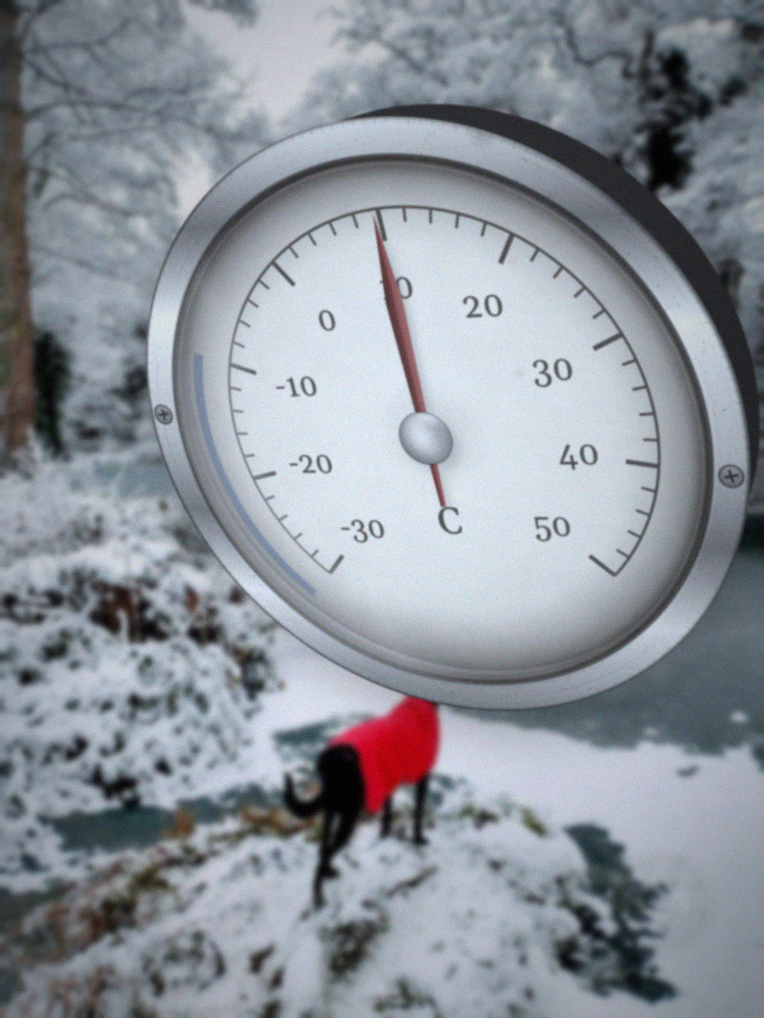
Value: 10,°C
